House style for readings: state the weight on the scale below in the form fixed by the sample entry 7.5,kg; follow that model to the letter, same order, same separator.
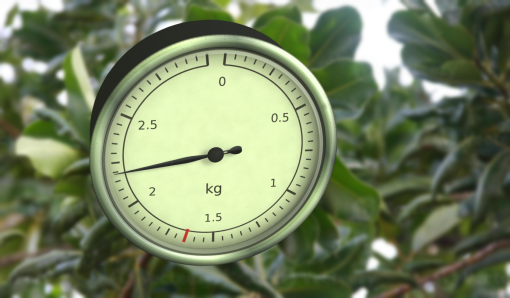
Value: 2.2,kg
